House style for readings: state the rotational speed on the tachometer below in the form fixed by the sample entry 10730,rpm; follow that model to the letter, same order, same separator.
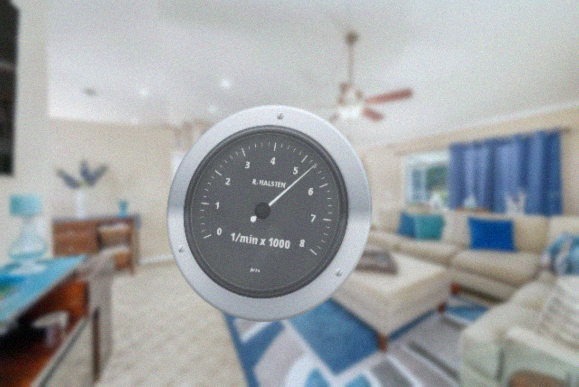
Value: 5400,rpm
